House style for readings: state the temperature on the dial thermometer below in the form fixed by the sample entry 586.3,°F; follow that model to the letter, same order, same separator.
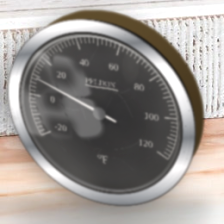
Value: 10,°F
